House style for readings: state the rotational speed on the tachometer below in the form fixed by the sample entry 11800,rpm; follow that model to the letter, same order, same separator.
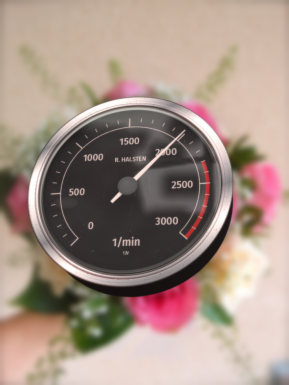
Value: 2000,rpm
